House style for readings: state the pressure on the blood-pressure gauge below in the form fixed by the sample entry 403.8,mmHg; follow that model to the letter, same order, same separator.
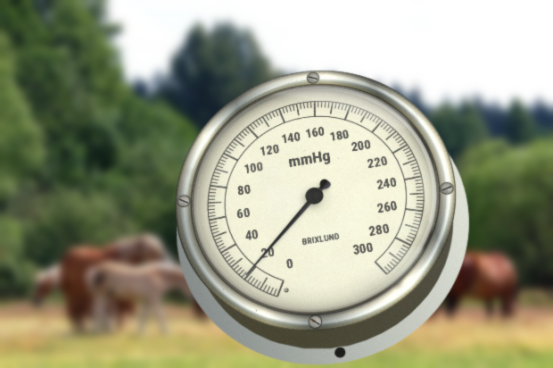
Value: 20,mmHg
